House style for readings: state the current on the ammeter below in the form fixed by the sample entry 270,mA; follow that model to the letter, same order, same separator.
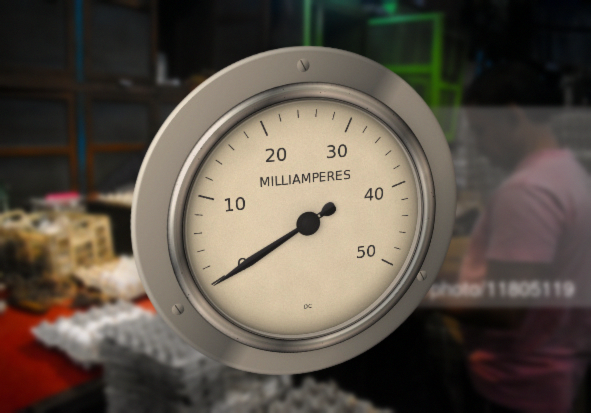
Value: 0,mA
